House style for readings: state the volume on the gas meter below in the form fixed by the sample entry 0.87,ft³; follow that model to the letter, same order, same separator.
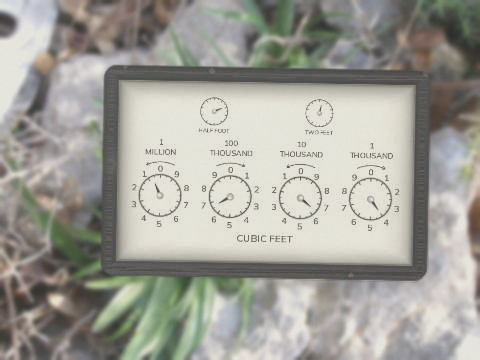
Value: 66400,ft³
